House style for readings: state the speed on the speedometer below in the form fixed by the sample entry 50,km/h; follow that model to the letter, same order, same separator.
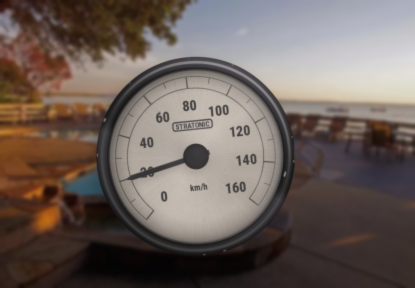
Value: 20,km/h
